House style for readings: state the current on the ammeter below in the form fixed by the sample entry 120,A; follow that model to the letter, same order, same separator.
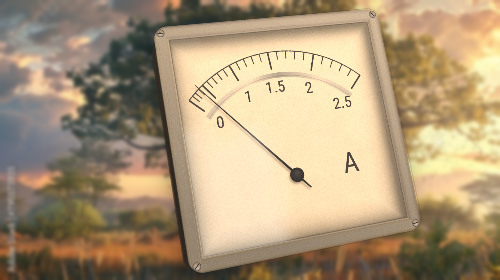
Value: 0.4,A
